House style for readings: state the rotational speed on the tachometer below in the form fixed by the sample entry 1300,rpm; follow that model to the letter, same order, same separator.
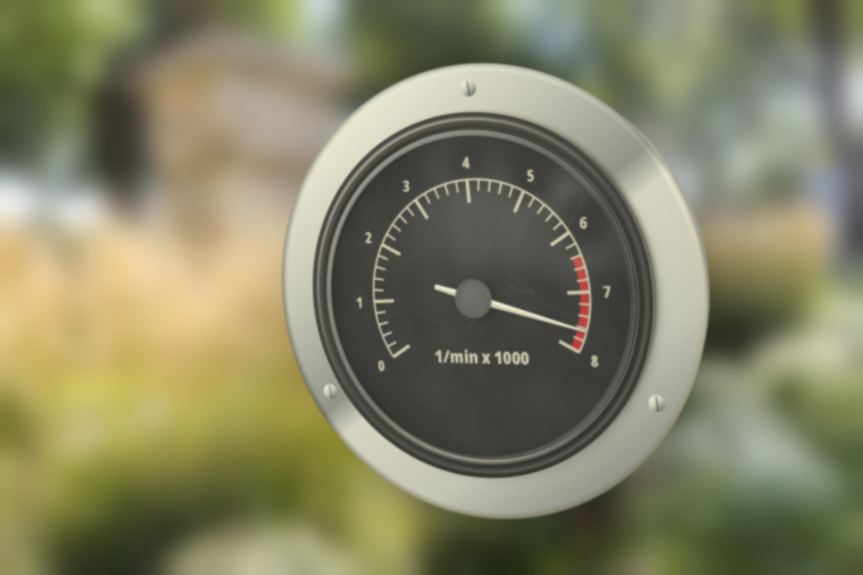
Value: 7600,rpm
